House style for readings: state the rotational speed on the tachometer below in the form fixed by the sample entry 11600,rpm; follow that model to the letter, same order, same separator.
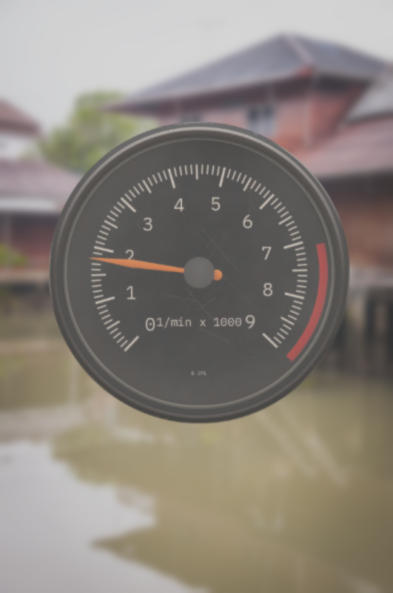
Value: 1800,rpm
